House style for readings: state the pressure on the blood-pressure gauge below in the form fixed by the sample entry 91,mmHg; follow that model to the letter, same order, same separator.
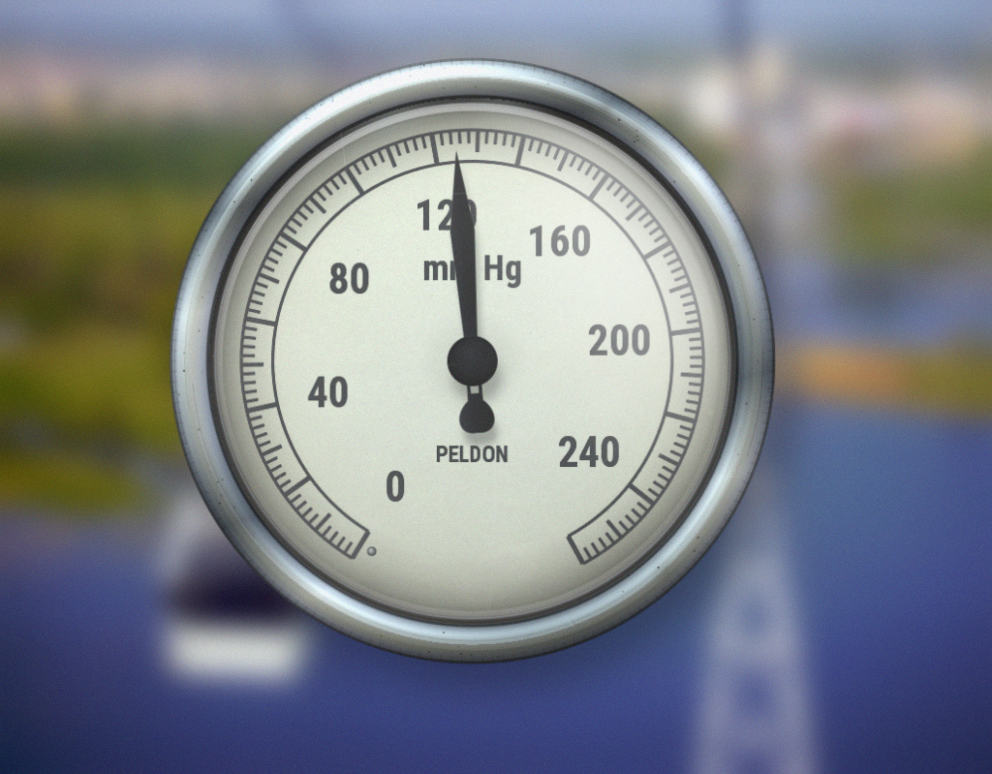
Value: 125,mmHg
